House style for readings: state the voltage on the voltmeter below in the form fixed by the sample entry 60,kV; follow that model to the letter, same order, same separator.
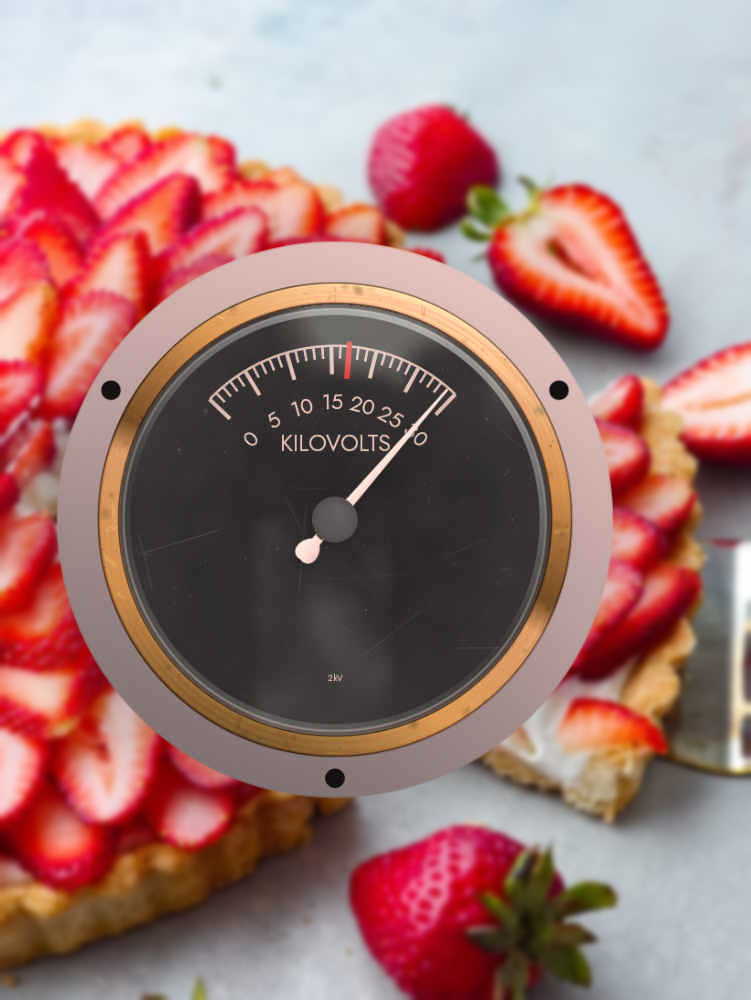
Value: 29,kV
